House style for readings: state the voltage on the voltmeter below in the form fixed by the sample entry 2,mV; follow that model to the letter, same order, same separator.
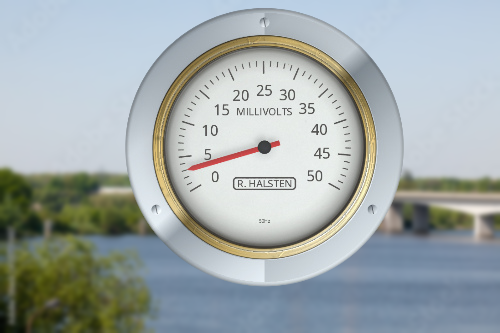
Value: 3,mV
